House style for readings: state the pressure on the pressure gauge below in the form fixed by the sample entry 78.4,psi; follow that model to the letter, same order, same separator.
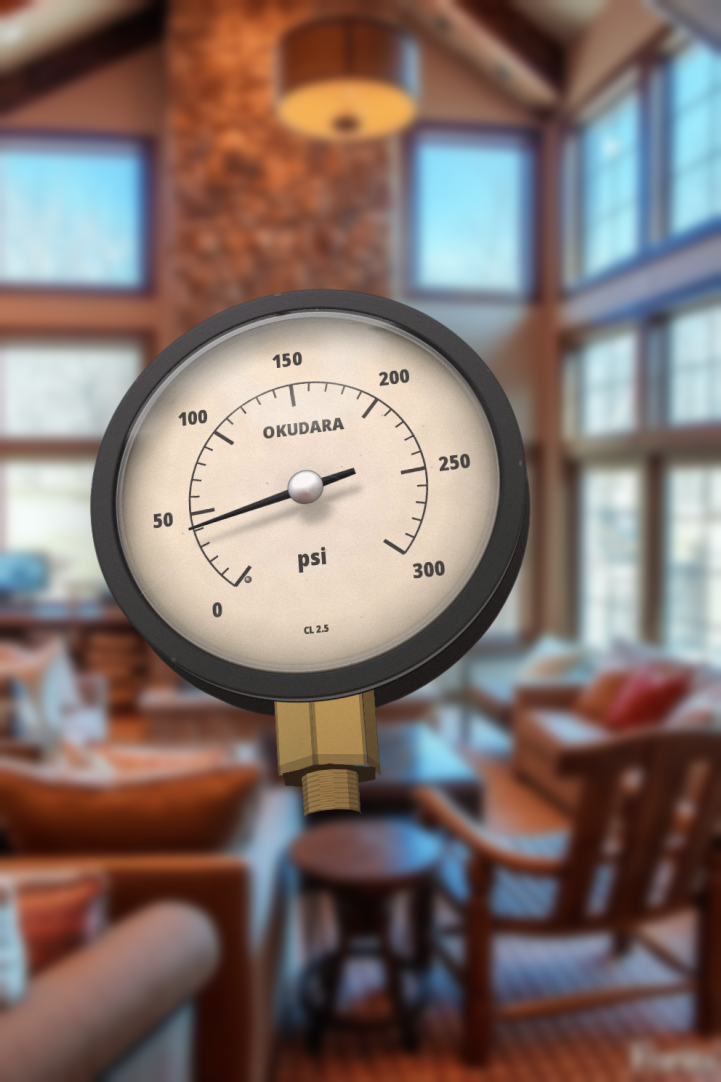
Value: 40,psi
